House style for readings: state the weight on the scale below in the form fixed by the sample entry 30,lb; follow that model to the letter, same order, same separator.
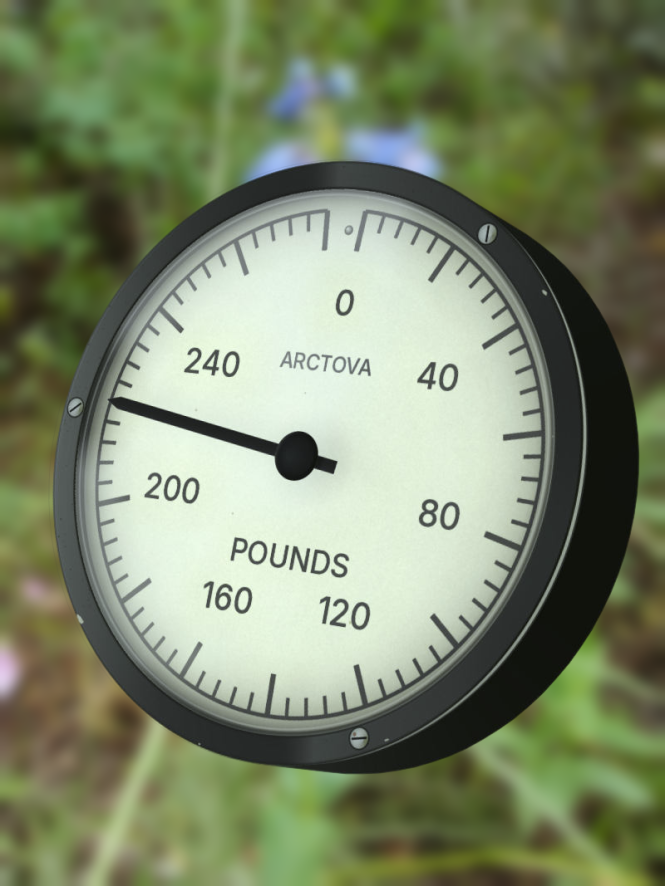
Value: 220,lb
